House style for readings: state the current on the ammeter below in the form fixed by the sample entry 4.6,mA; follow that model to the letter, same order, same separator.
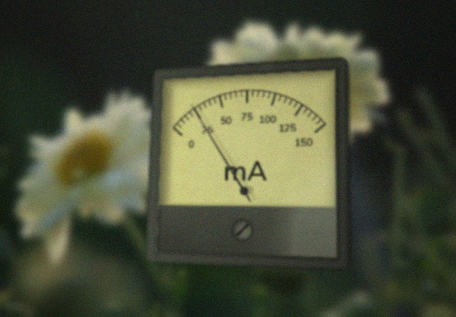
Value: 25,mA
